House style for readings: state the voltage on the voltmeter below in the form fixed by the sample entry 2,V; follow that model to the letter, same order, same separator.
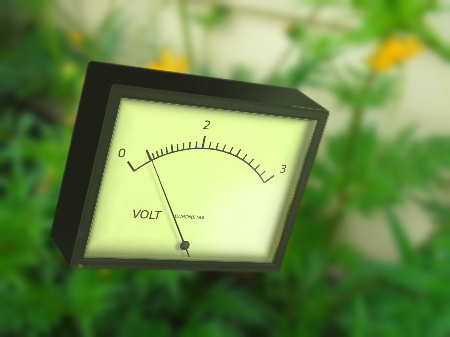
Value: 1,V
